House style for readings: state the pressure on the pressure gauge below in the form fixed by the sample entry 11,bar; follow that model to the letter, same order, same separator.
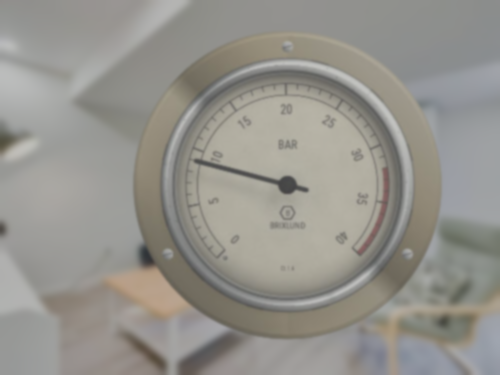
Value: 9,bar
